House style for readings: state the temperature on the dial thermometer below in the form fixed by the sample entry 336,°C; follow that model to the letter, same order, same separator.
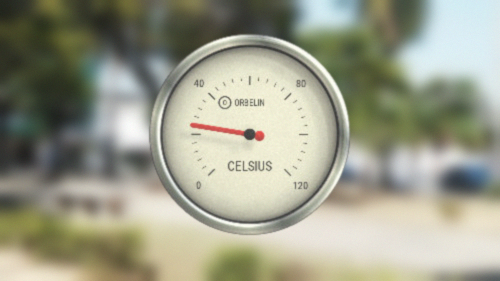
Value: 24,°C
